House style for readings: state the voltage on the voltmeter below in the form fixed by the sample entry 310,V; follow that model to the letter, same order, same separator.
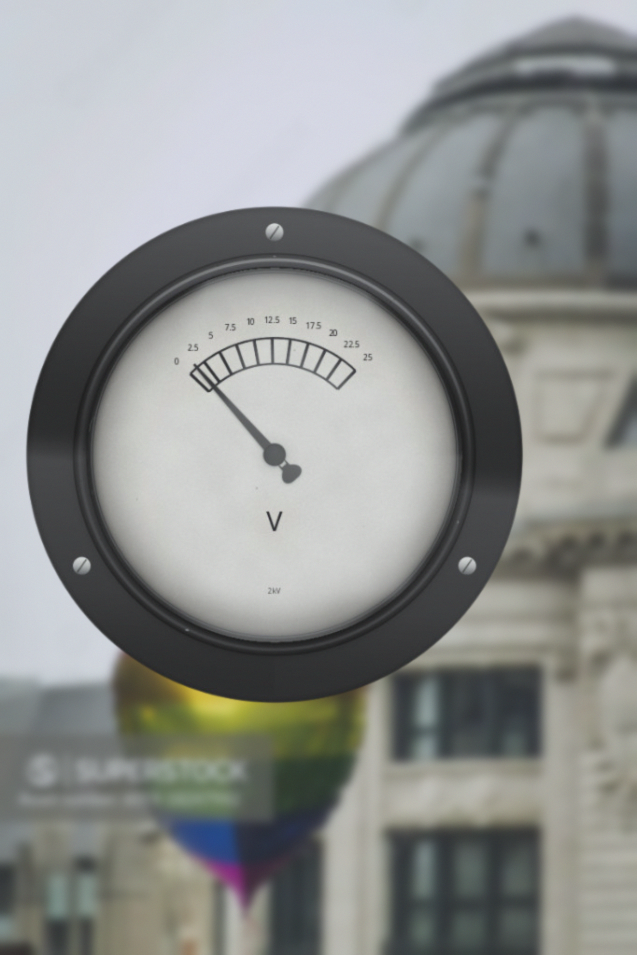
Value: 1.25,V
